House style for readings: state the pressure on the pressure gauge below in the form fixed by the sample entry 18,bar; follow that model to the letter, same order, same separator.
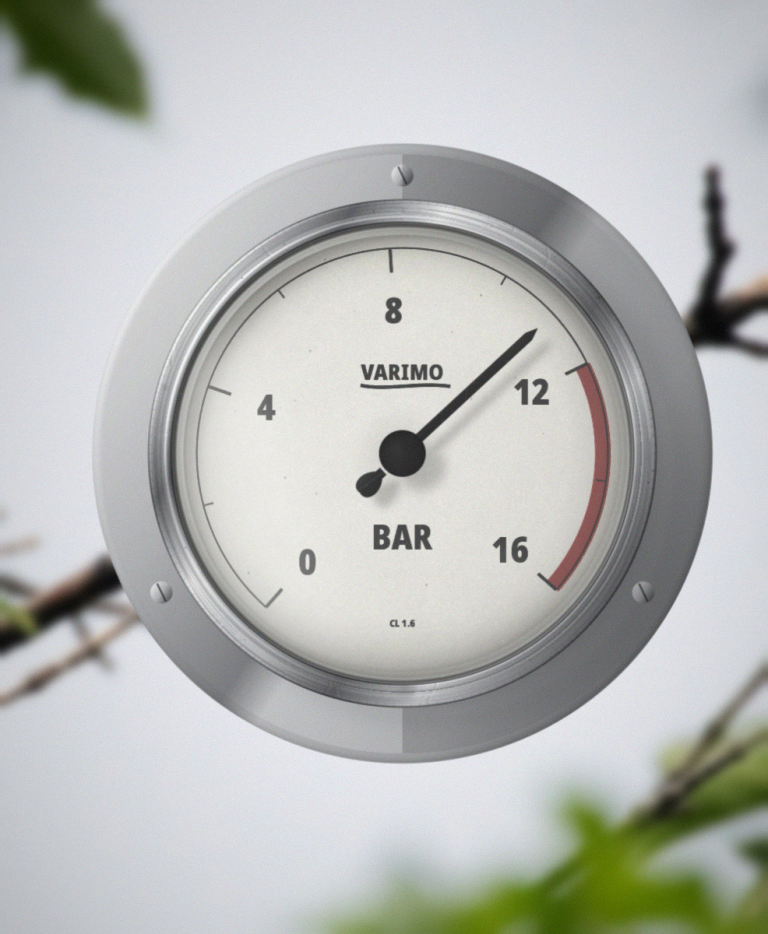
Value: 11,bar
